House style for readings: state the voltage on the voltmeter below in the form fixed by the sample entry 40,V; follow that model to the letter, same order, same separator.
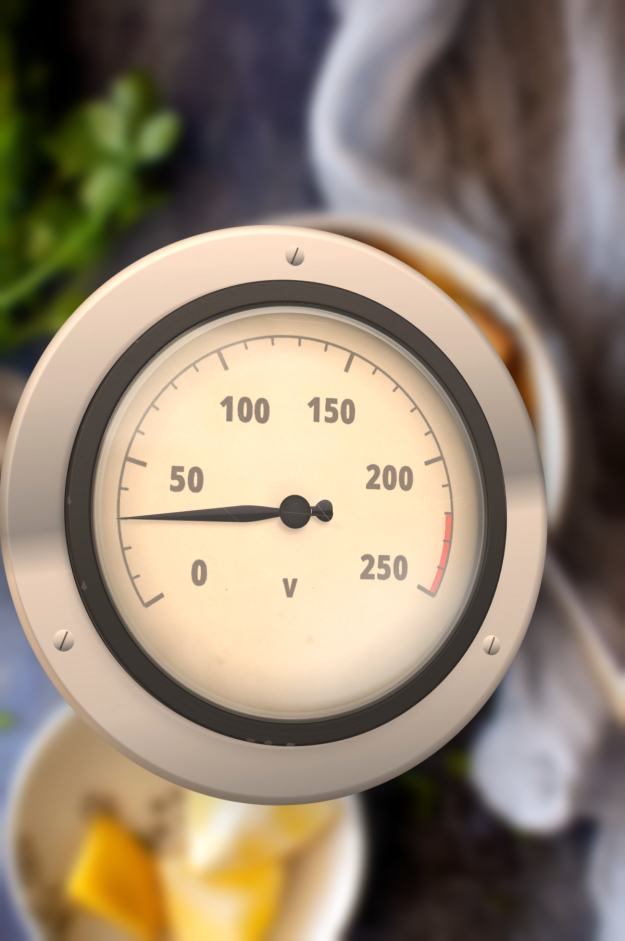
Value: 30,V
